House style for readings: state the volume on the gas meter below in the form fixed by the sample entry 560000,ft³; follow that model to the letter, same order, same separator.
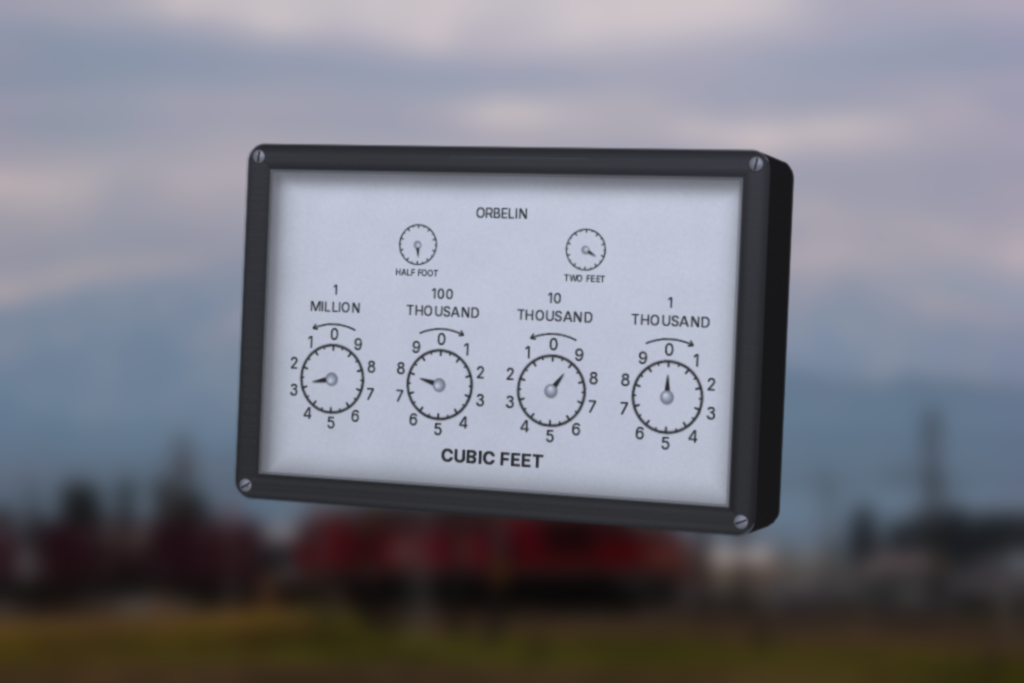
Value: 279000,ft³
